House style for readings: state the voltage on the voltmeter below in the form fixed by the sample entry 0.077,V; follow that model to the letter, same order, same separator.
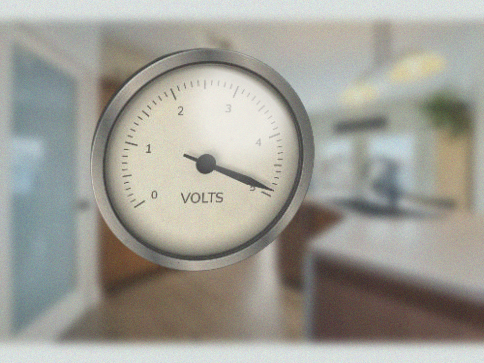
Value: 4.9,V
